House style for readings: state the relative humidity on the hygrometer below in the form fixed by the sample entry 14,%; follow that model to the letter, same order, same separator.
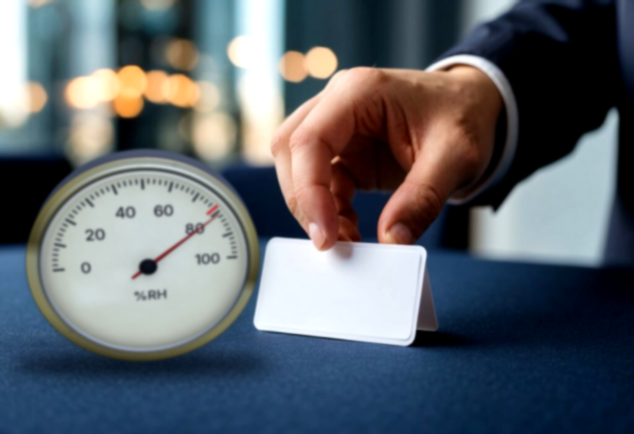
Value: 80,%
